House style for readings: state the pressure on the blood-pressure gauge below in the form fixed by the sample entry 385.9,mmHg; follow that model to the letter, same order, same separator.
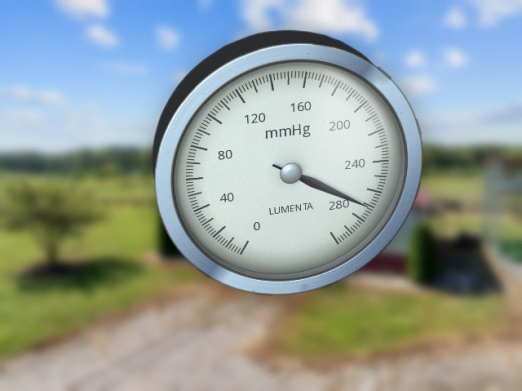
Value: 270,mmHg
